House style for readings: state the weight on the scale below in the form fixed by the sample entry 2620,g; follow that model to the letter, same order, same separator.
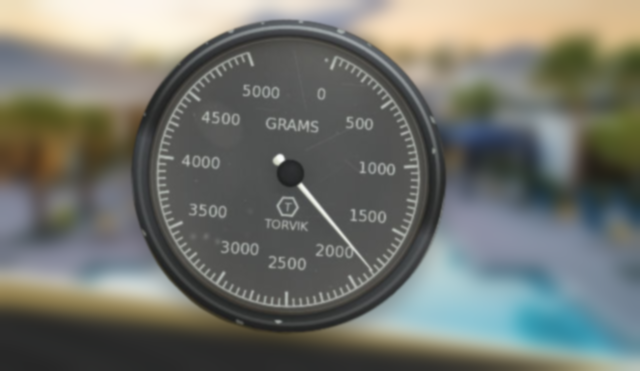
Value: 1850,g
